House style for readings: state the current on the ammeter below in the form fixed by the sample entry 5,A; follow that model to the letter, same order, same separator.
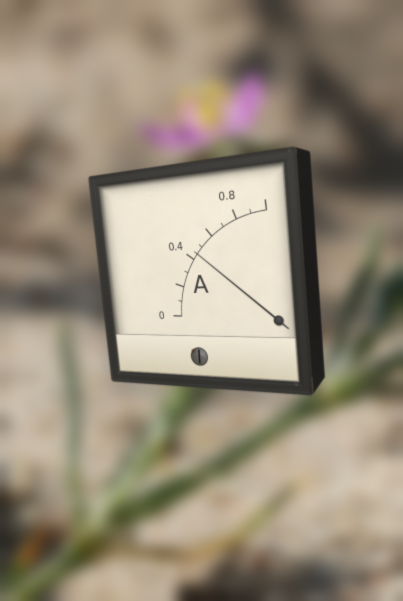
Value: 0.45,A
